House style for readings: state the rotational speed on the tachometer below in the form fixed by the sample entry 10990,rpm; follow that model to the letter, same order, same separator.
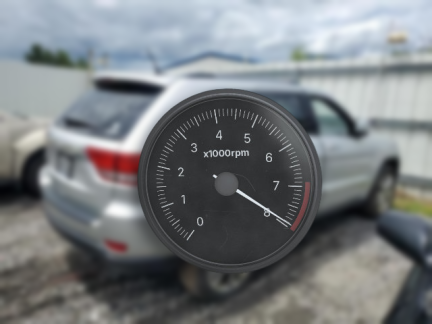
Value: 7900,rpm
